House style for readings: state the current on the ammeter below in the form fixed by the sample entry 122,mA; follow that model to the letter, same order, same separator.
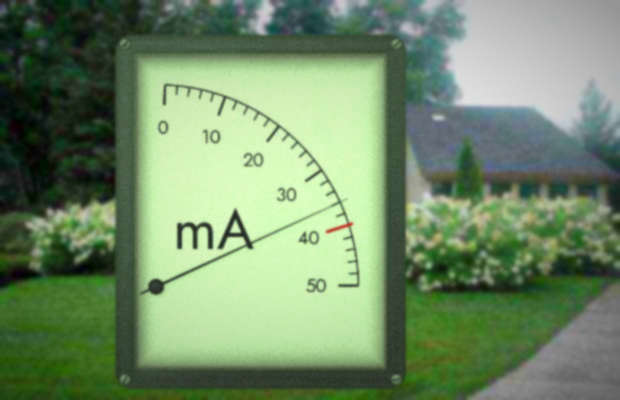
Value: 36,mA
